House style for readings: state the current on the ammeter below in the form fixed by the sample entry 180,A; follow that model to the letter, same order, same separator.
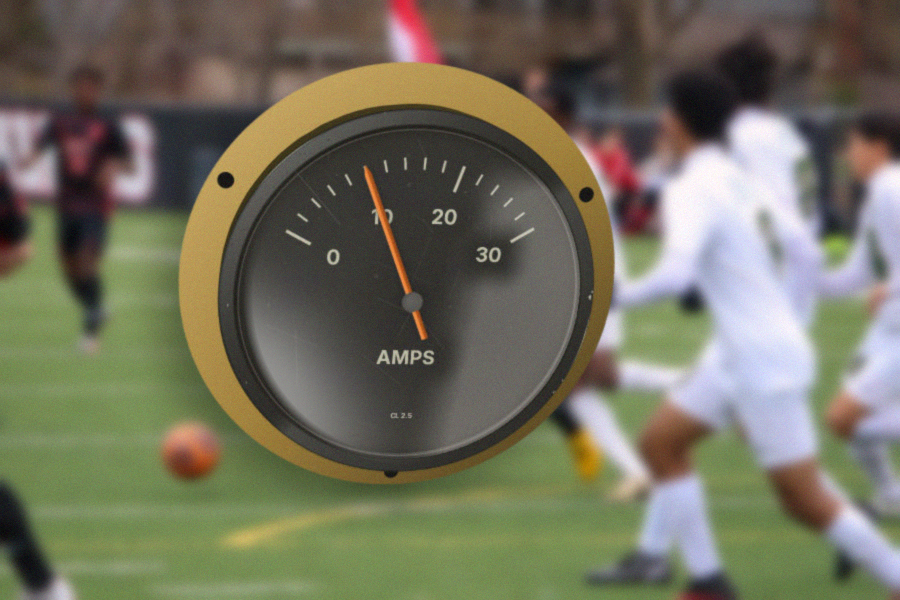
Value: 10,A
